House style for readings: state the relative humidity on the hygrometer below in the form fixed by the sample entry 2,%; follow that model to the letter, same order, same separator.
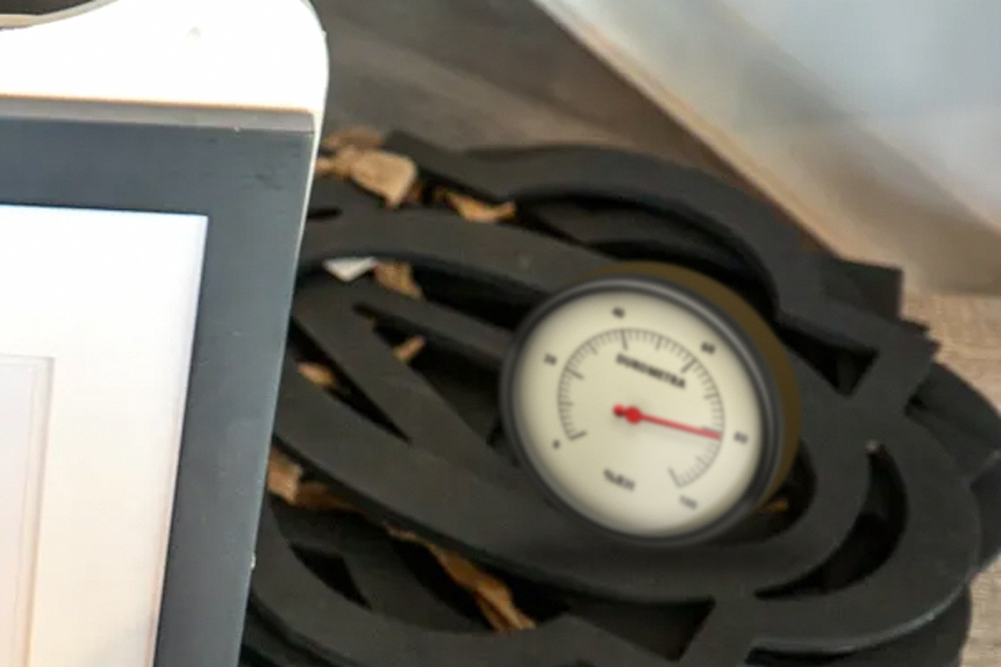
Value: 80,%
